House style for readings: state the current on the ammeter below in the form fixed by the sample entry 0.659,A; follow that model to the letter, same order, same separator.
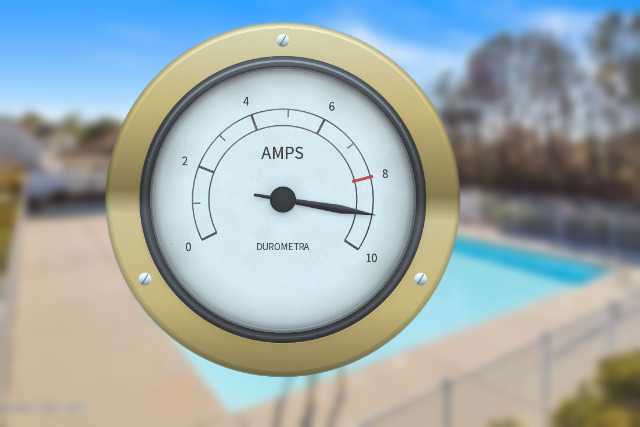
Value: 9,A
